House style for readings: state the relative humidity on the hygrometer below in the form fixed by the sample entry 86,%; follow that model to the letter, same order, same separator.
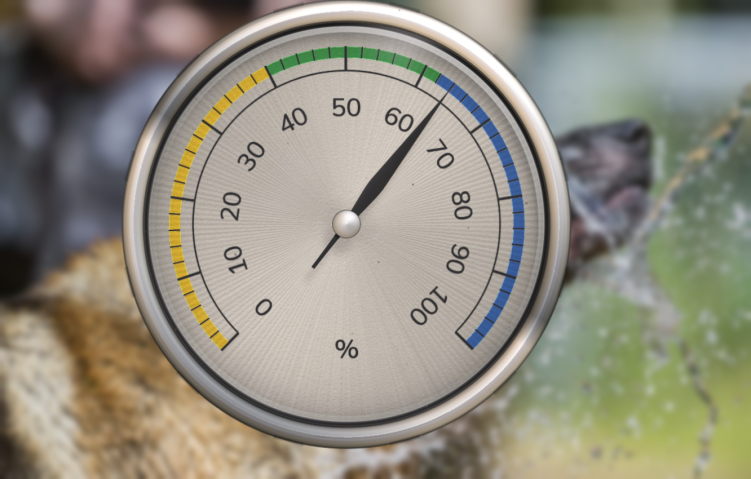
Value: 64,%
